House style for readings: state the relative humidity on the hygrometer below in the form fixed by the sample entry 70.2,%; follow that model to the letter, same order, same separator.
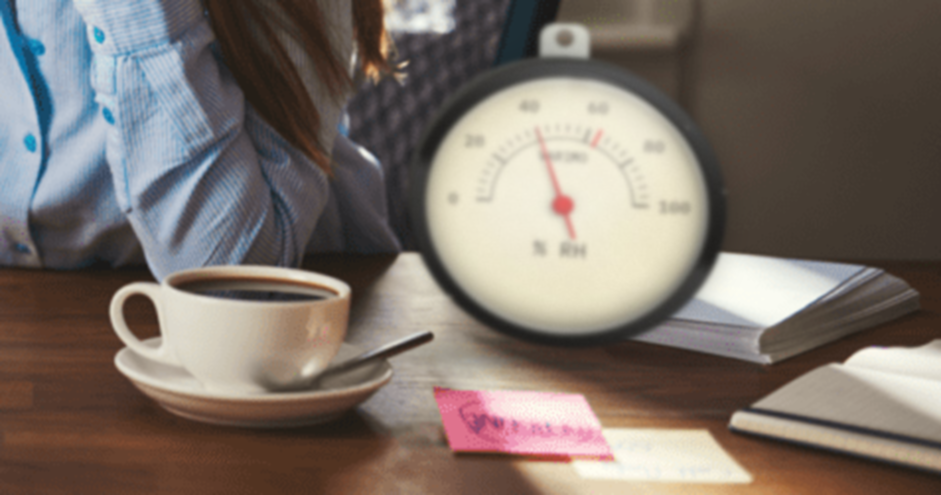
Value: 40,%
